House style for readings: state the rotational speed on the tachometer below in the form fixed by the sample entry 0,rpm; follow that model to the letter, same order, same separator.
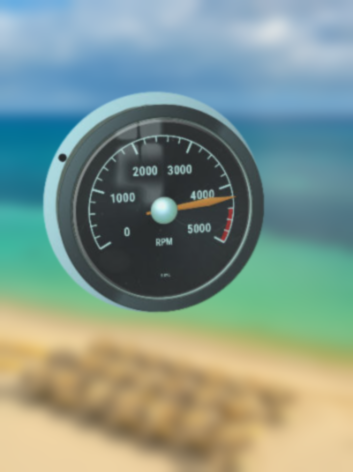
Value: 4200,rpm
